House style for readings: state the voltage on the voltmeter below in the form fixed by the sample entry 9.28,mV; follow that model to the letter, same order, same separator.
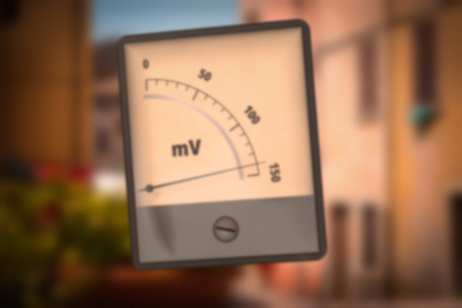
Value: 140,mV
